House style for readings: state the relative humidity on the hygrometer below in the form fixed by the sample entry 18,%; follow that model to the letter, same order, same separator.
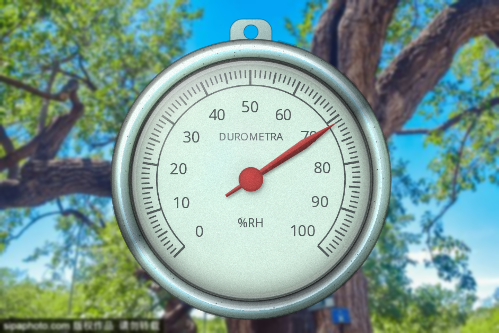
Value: 71,%
